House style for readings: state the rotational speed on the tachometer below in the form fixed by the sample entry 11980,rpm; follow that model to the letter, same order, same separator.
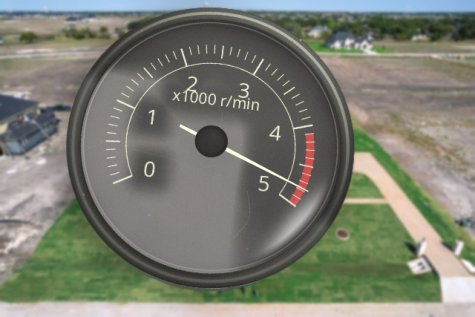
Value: 4800,rpm
